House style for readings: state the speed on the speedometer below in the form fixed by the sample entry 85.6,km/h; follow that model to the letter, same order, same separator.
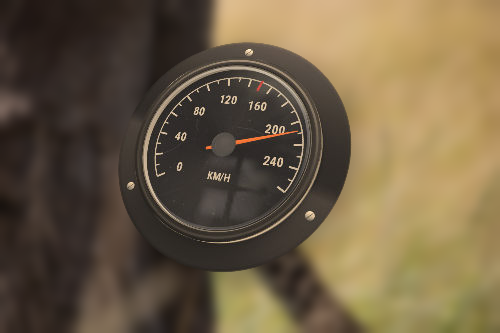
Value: 210,km/h
